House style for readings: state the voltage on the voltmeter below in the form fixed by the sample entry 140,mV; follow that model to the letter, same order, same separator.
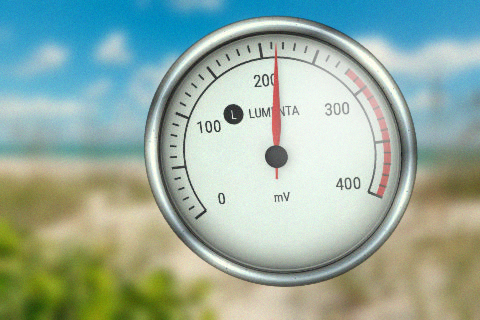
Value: 215,mV
